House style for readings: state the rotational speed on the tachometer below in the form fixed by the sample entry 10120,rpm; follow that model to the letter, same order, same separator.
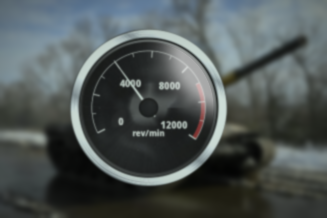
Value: 4000,rpm
